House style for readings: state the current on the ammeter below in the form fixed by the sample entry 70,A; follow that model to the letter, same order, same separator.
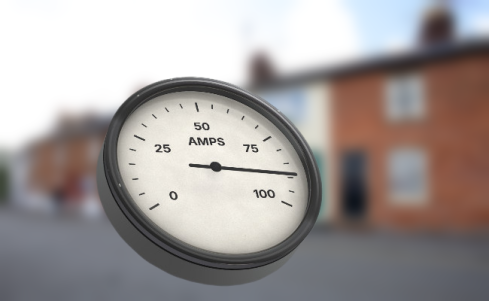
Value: 90,A
